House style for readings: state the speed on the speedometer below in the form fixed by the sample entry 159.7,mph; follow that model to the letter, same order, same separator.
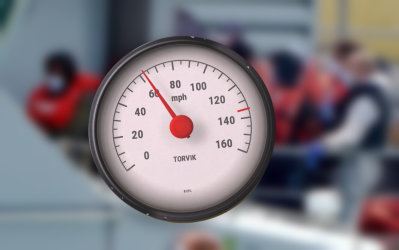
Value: 62.5,mph
